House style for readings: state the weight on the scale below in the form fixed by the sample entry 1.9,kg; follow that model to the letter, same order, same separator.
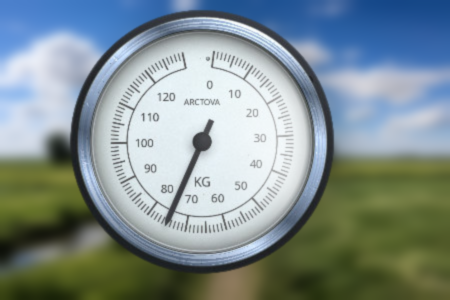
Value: 75,kg
